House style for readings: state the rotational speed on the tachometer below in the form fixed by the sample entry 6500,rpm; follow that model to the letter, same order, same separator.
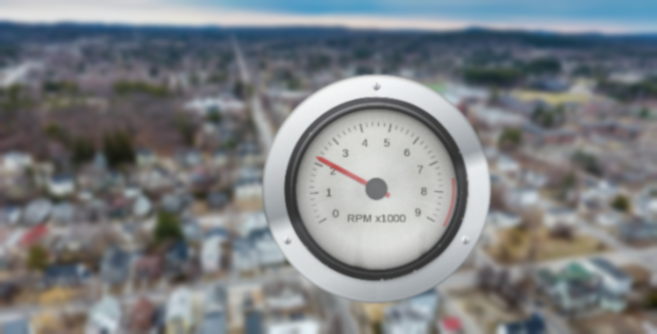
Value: 2200,rpm
